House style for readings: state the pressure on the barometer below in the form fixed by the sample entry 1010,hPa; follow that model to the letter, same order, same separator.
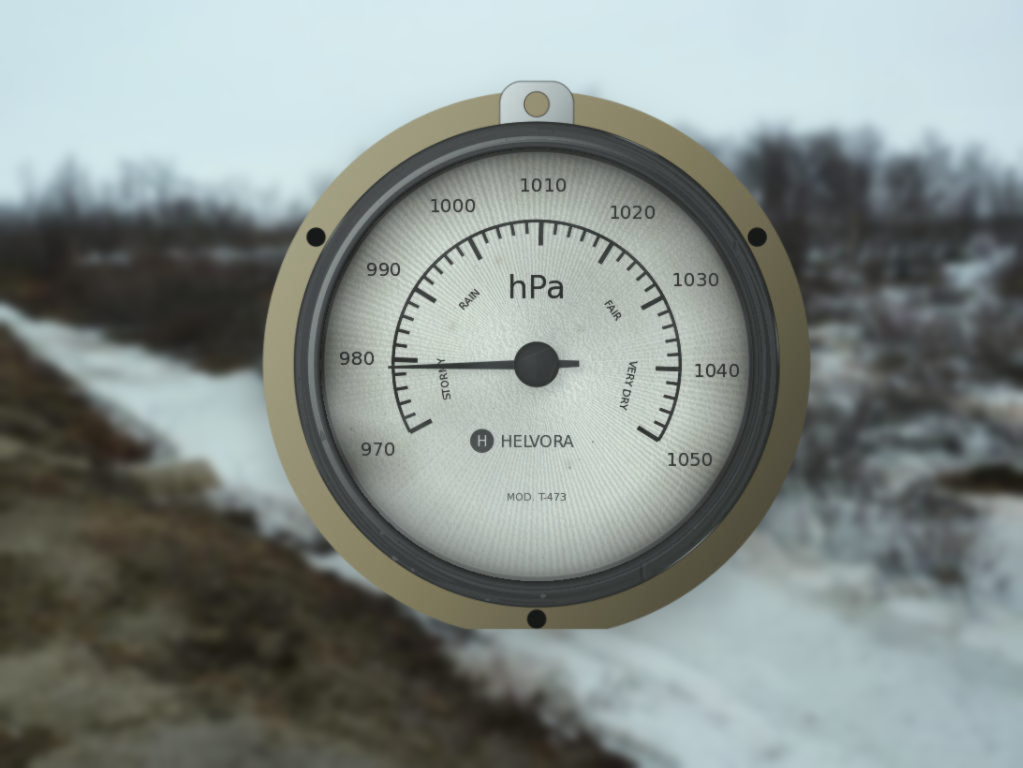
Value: 979,hPa
